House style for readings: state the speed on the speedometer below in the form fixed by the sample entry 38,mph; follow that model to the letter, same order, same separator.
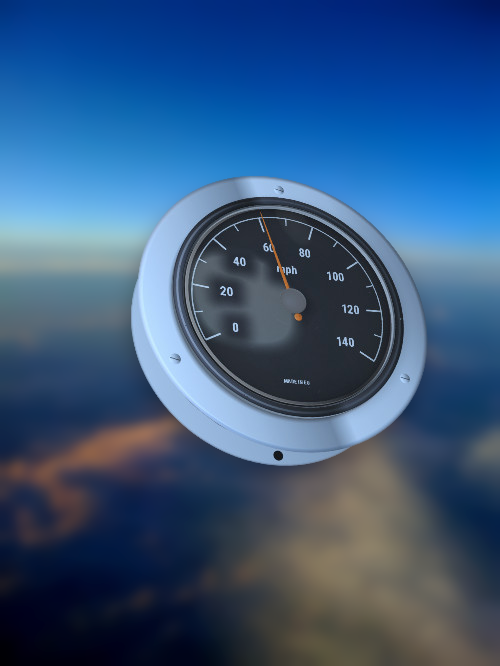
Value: 60,mph
